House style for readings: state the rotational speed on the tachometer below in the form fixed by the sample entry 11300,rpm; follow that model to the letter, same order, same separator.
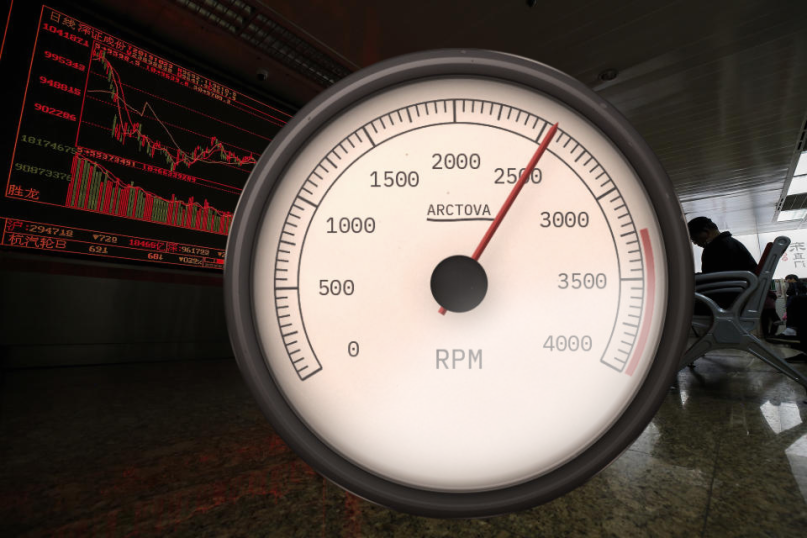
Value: 2550,rpm
